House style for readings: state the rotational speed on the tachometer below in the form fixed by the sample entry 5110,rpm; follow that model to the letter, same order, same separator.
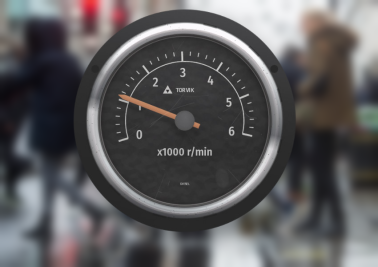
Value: 1100,rpm
